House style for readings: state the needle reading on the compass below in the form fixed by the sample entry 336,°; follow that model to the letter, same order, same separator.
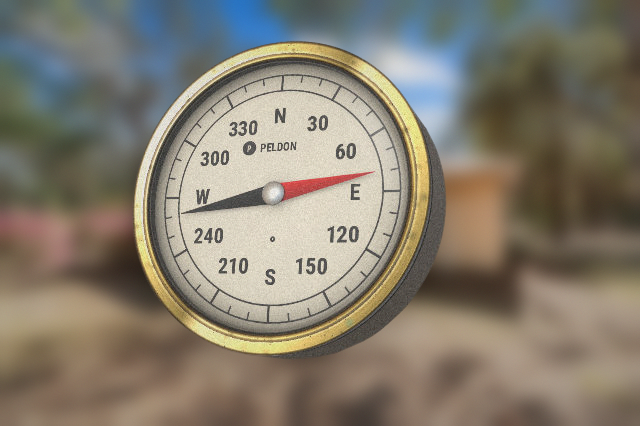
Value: 80,°
